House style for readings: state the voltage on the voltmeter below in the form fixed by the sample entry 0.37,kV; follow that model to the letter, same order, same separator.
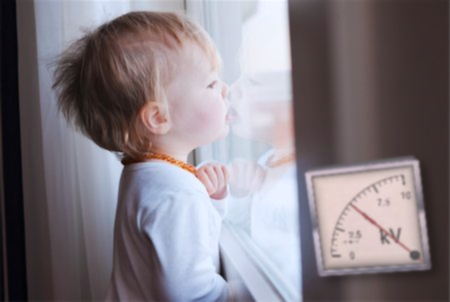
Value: 5,kV
